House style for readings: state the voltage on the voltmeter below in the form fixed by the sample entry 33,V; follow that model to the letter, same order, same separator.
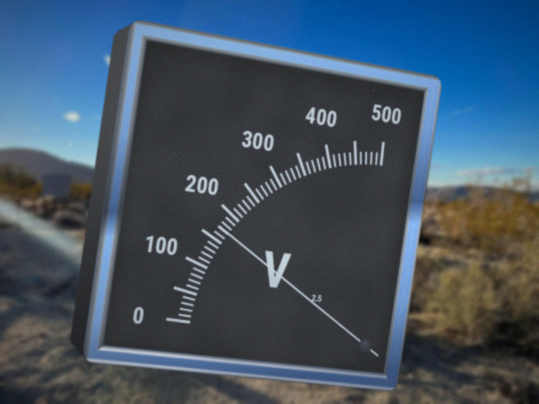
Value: 170,V
